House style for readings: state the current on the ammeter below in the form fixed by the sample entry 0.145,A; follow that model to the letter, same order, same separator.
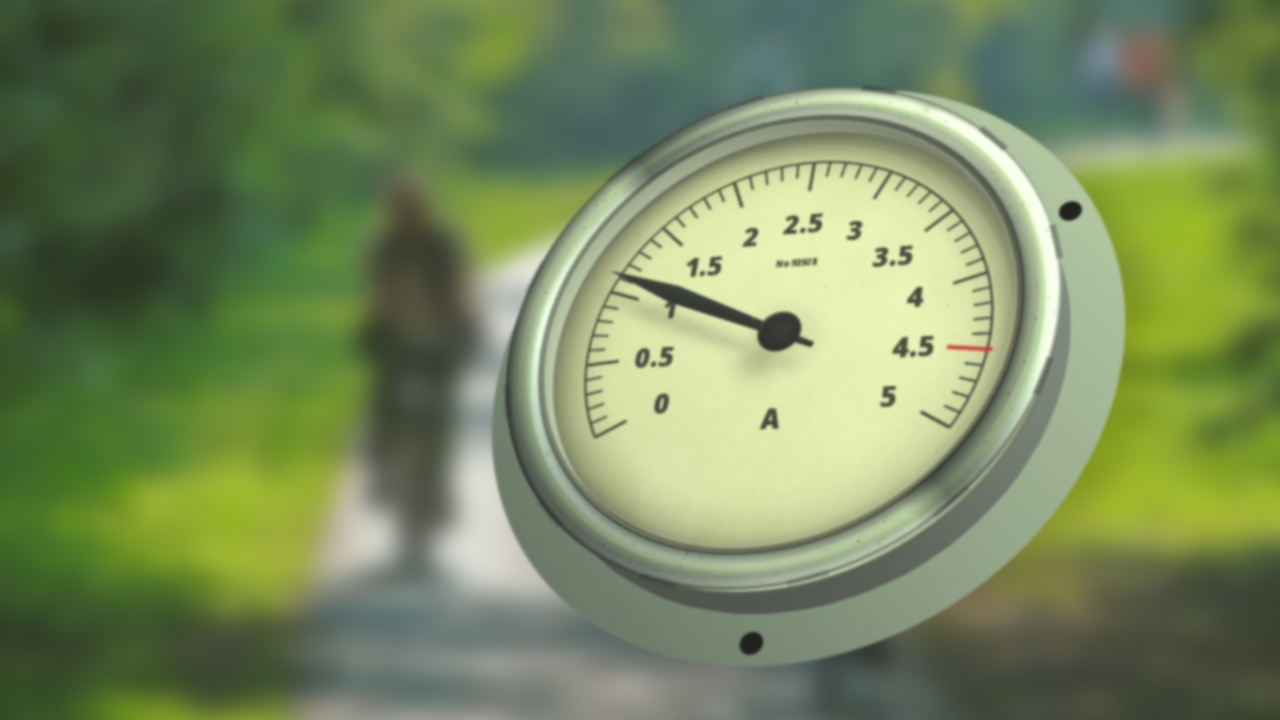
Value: 1.1,A
